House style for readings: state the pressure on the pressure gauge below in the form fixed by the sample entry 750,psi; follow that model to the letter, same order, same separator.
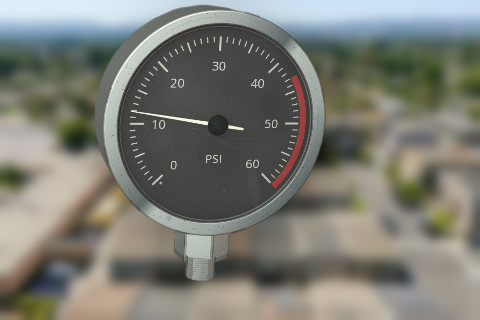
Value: 12,psi
